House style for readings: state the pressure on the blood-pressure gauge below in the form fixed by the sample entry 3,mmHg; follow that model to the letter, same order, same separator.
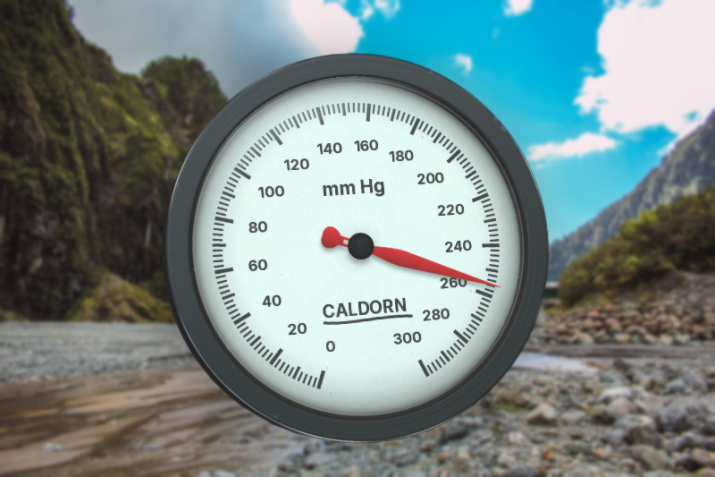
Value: 256,mmHg
